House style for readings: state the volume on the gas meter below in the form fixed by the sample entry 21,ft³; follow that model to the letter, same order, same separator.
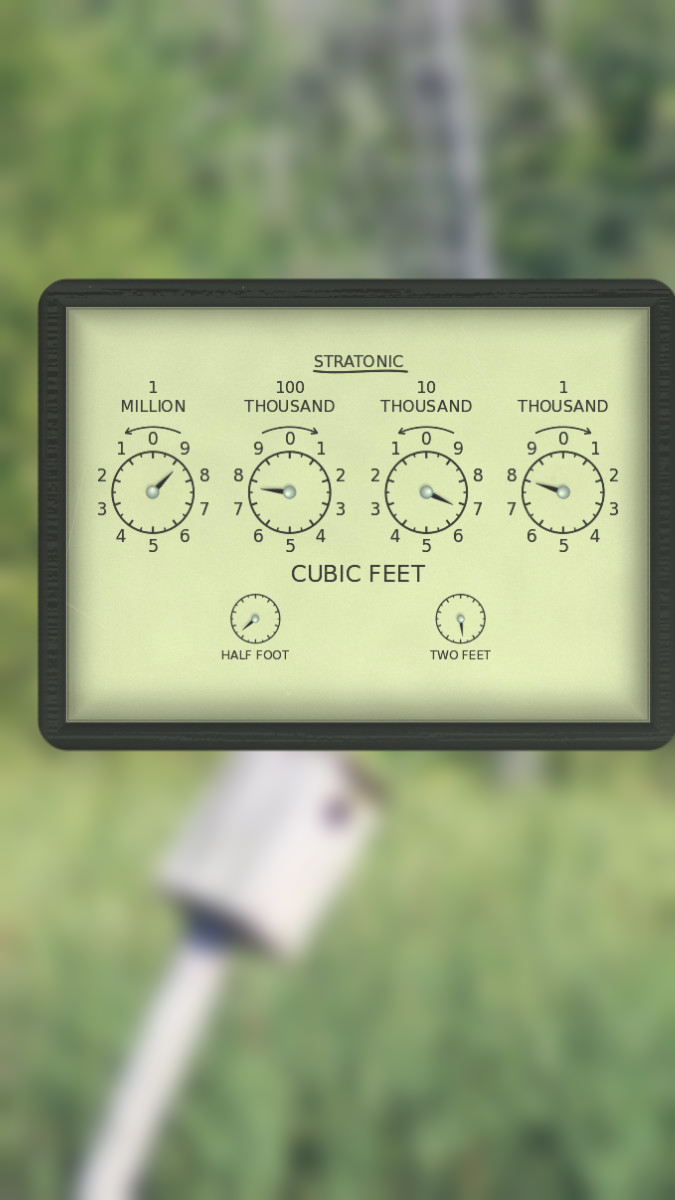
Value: 876800,ft³
